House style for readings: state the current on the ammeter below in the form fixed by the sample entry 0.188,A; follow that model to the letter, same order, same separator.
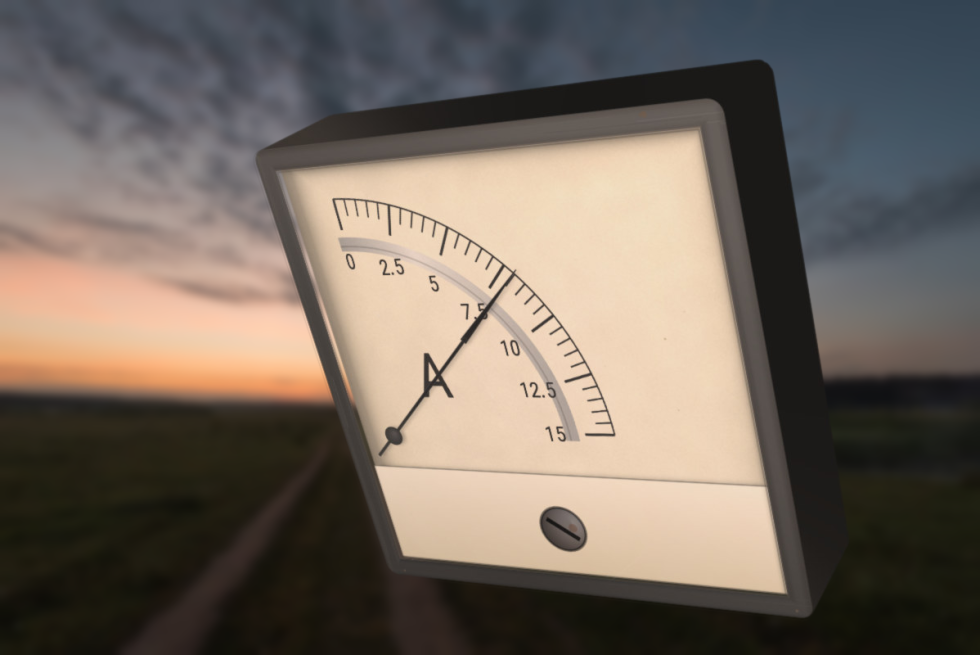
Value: 8,A
